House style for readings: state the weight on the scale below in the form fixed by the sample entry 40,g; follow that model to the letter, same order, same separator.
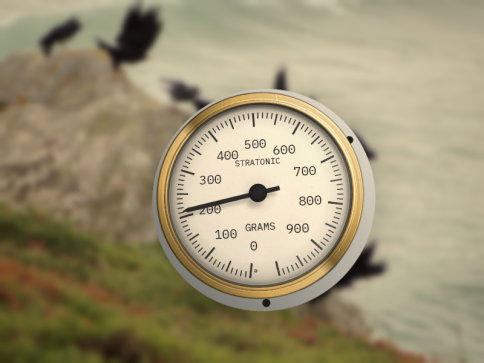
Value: 210,g
